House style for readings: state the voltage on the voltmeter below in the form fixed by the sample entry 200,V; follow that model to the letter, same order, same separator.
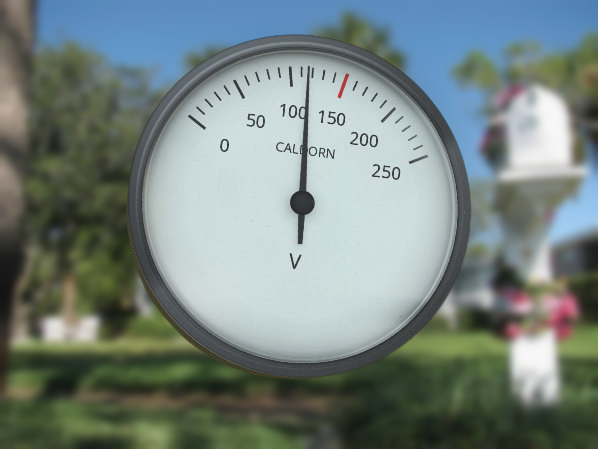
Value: 115,V
